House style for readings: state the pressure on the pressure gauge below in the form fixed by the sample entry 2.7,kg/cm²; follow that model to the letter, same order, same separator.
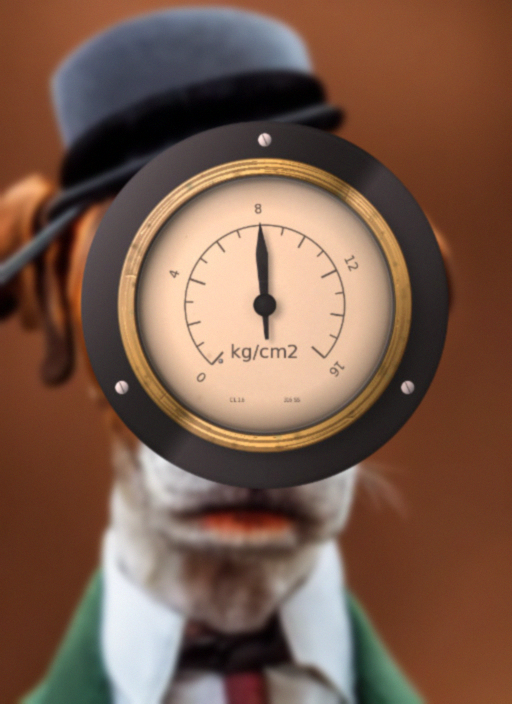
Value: 8,kg/cm²
